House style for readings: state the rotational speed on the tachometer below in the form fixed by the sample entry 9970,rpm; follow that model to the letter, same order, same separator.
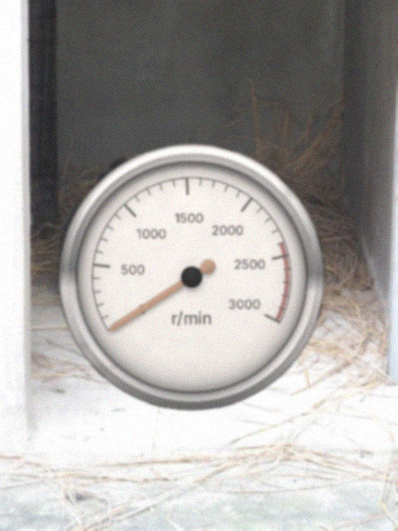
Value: 0,rpm
